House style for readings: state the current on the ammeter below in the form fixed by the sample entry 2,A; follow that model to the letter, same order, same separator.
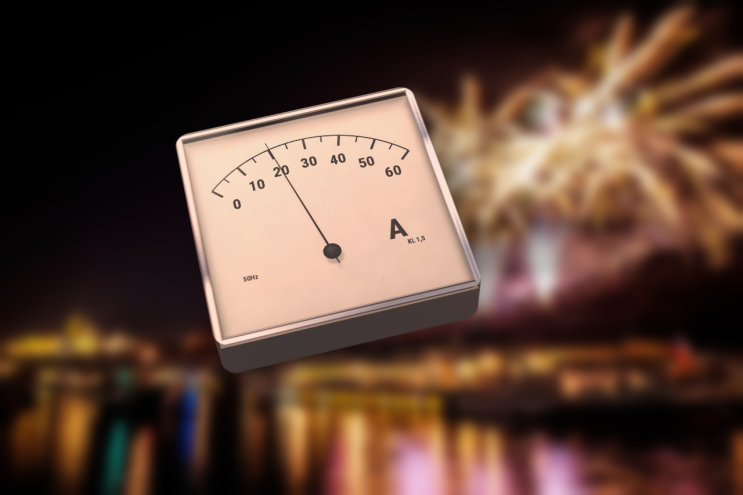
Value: 20,A
